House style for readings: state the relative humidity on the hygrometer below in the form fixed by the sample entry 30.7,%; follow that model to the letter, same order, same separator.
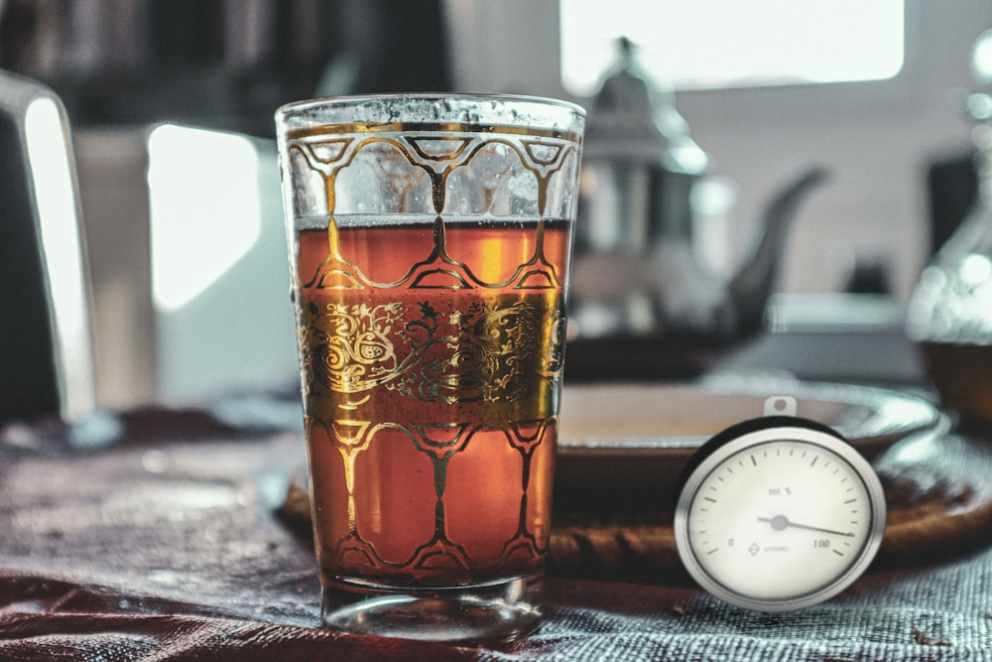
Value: 92,%
